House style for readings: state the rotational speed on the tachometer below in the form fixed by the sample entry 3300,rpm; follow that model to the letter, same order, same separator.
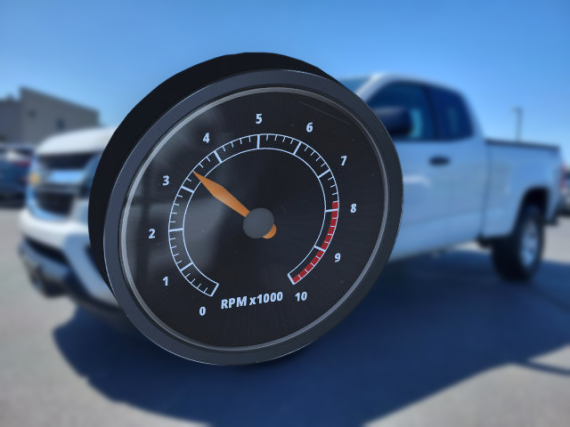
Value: 3400,rpm
